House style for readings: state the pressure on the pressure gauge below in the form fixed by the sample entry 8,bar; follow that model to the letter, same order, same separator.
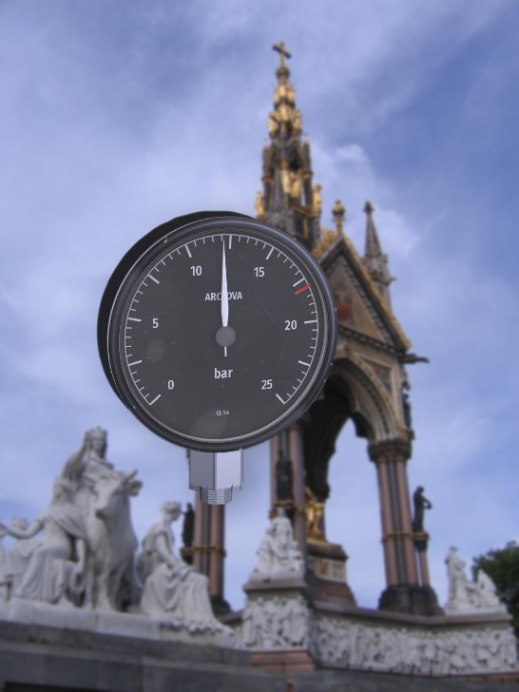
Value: 12,bar
